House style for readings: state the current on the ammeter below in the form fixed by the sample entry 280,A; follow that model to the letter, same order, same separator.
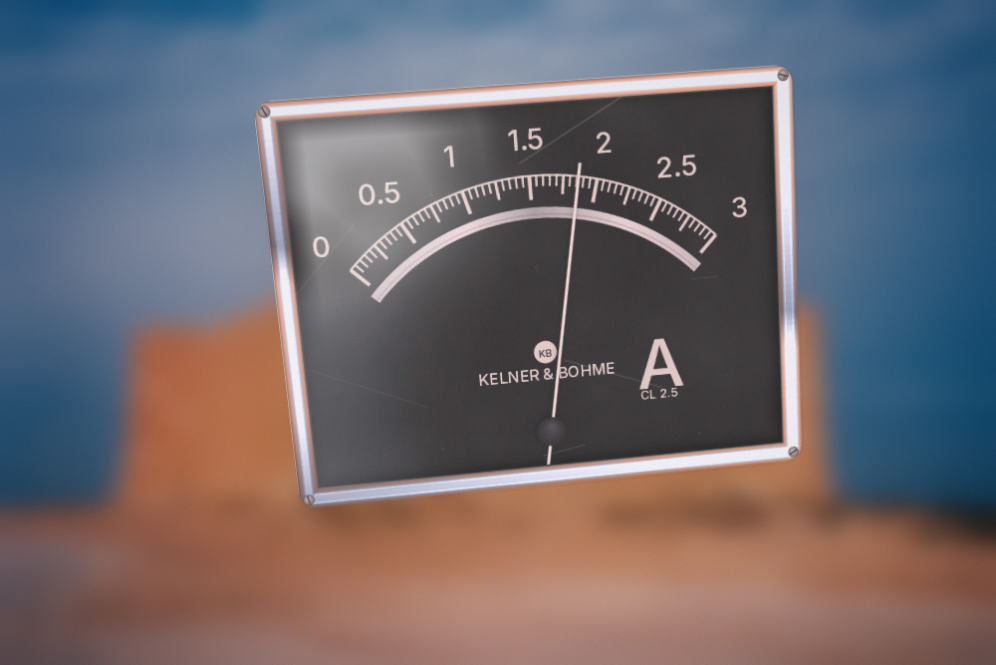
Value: 1.85,A
